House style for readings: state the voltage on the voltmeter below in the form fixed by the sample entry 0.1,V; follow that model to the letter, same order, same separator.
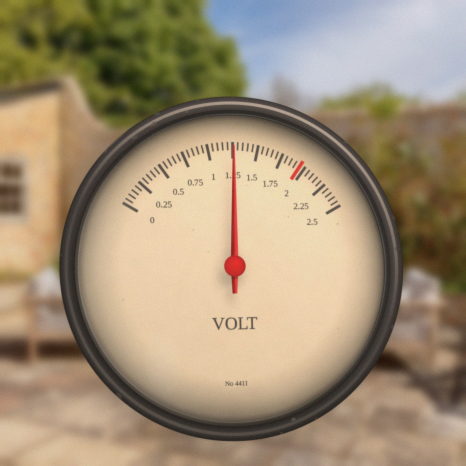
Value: 1.25,V
